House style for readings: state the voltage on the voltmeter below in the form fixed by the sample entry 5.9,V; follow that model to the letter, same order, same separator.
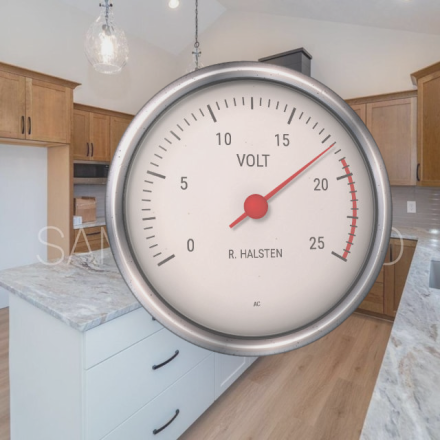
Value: 18,V
